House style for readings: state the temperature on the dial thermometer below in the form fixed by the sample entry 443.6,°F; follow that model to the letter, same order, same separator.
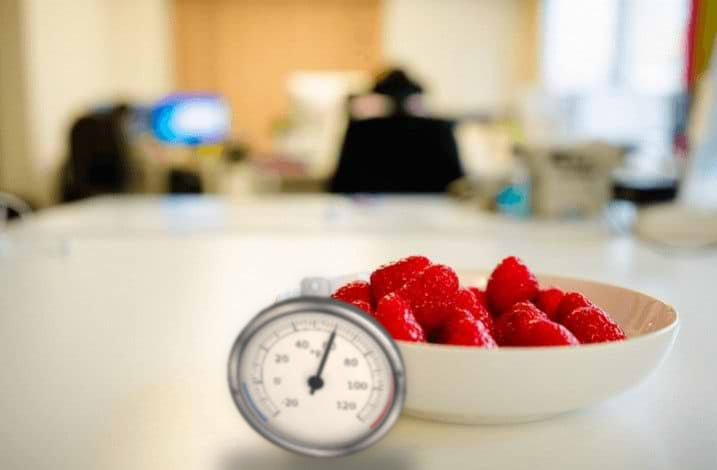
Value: 60,°F
